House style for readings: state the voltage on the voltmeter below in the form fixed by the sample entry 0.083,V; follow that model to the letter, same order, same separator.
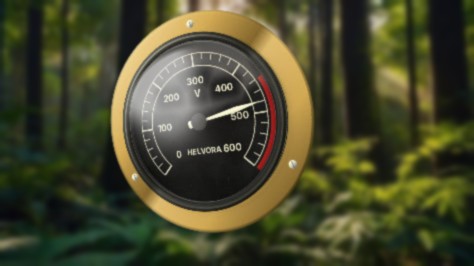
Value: 480,V
